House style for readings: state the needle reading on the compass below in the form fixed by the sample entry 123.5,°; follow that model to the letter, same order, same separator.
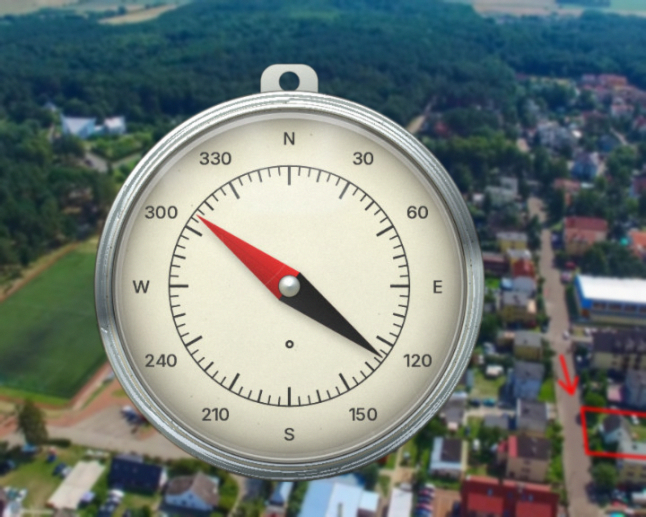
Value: 307.5,°
